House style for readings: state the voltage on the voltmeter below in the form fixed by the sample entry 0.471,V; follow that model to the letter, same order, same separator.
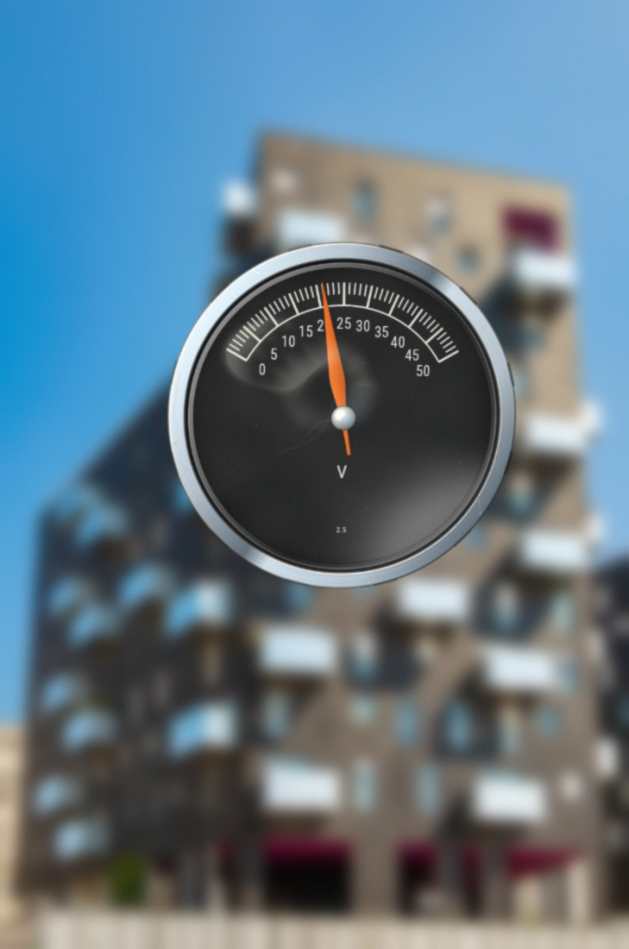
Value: 21,V
